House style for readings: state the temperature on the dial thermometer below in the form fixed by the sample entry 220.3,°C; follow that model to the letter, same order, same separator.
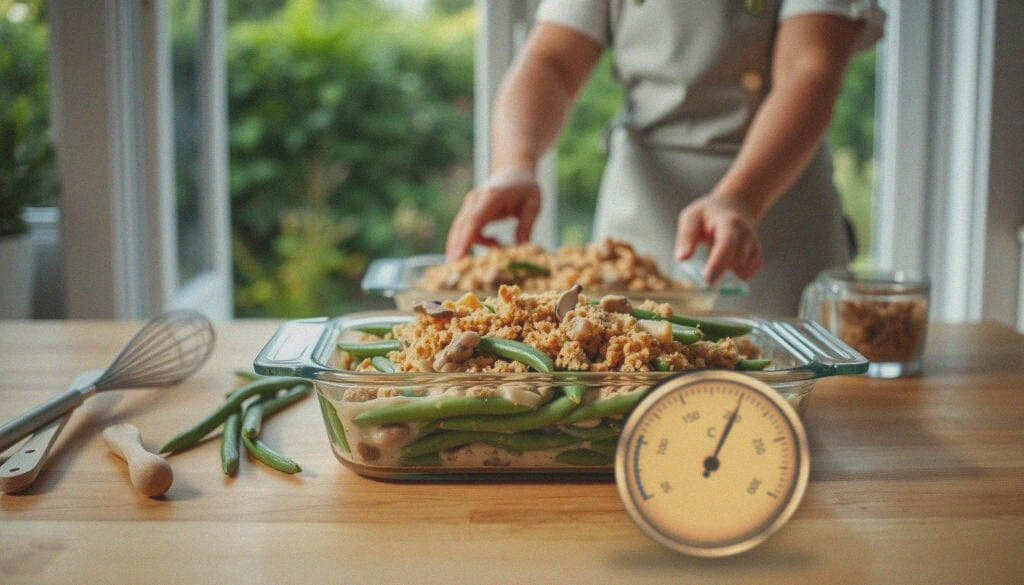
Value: 200,°C
